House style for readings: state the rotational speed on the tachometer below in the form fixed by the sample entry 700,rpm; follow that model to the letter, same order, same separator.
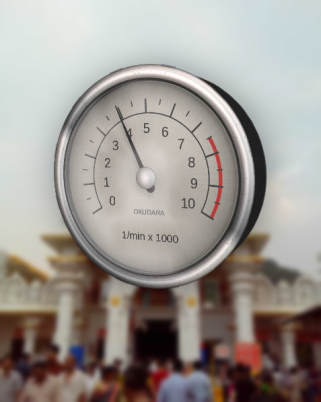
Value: 4000,rpm
